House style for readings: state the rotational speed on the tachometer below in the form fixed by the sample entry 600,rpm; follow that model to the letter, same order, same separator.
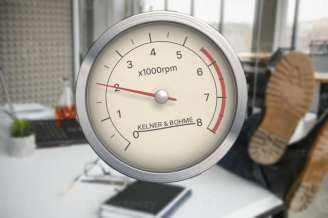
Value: 2000,rpm
